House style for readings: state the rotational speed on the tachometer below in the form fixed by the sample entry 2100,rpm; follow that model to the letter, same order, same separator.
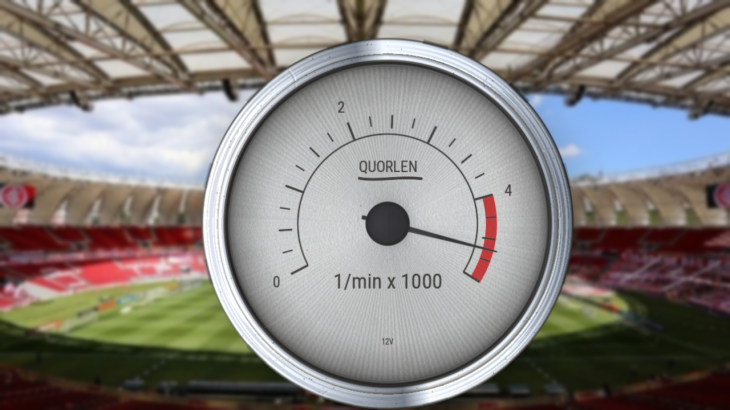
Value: 4625,rpm
